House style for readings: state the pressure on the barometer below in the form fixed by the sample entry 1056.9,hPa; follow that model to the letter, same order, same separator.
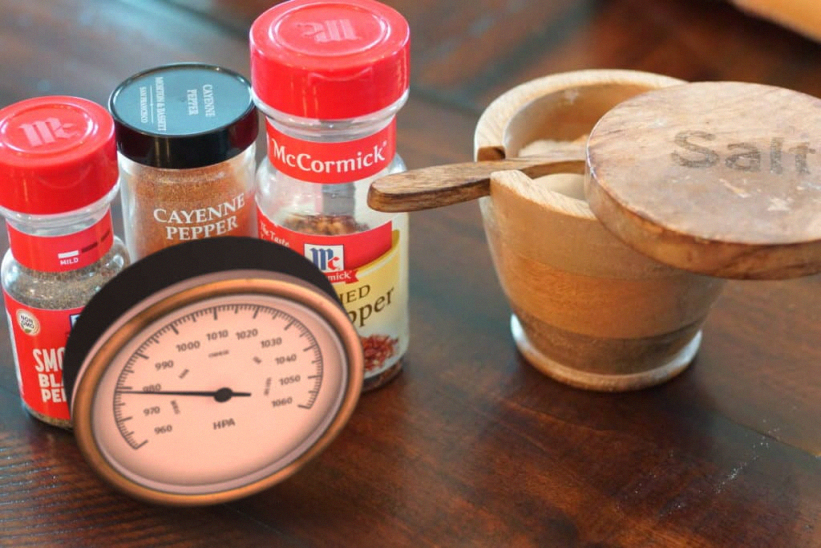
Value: 980,hPa
